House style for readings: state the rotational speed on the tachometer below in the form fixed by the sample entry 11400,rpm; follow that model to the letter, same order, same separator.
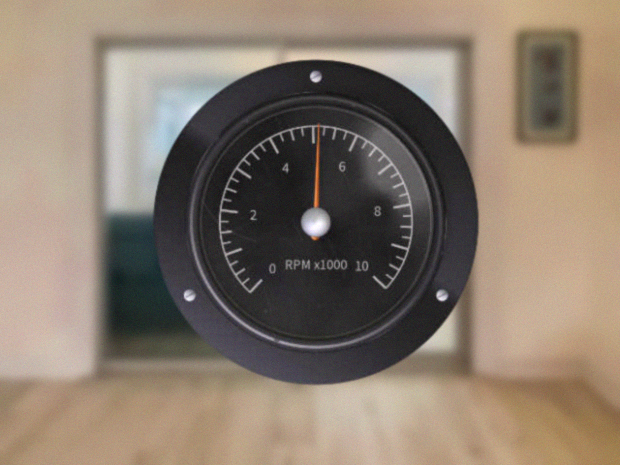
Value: 5125,rpm
